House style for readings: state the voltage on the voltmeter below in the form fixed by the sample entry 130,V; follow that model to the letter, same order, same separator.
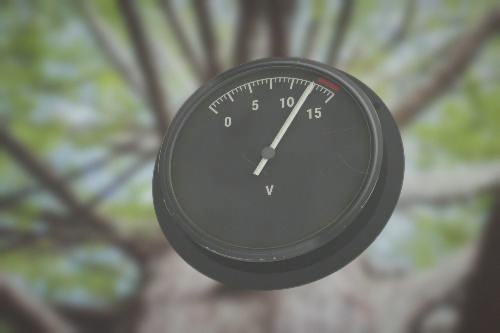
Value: 12.5,V
